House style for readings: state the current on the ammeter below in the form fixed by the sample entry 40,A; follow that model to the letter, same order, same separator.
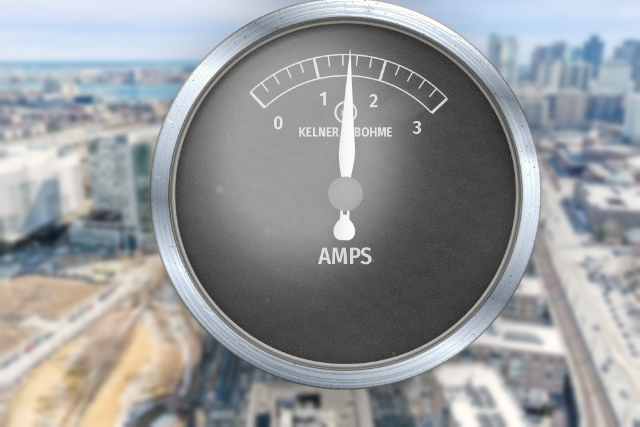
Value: 1.5,A
